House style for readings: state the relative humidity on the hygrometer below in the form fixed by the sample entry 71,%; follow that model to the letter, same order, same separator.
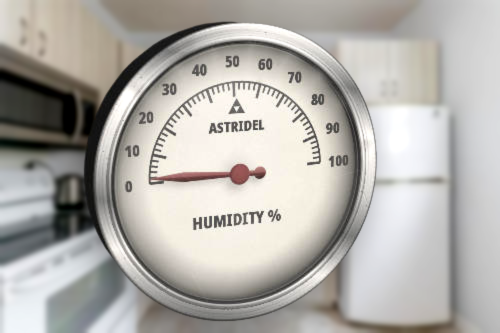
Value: 2,%
